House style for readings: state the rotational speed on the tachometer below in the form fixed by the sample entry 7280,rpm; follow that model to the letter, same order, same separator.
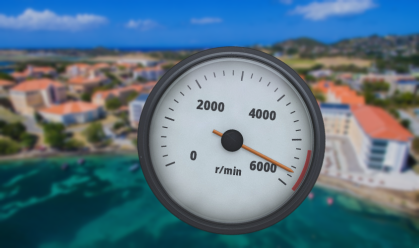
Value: 5700,rpm
